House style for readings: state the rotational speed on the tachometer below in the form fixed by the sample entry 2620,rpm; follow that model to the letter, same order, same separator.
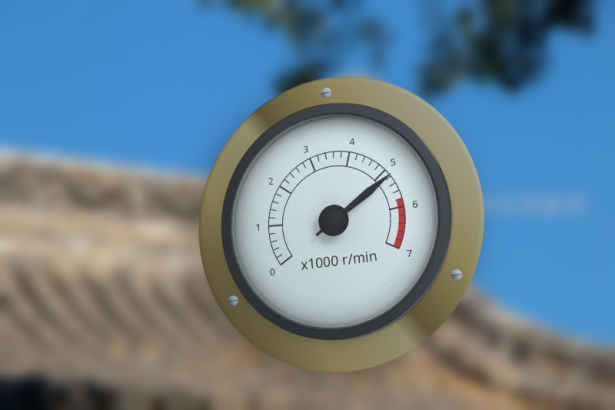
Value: 5200,rpm
